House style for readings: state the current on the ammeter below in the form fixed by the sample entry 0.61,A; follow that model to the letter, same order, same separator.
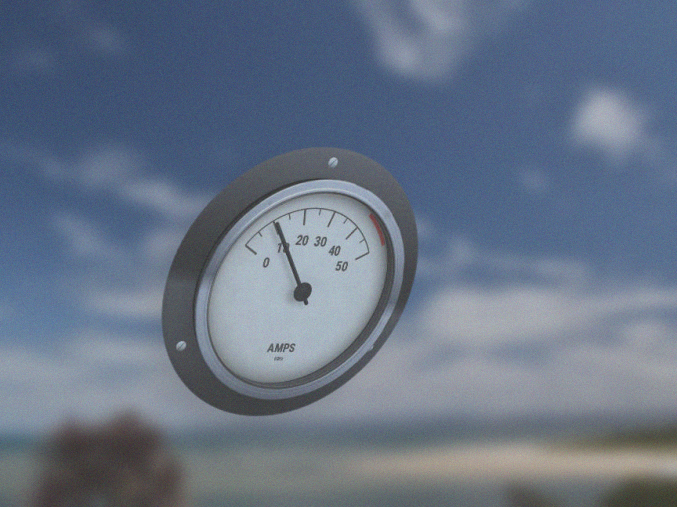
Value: 10,A
